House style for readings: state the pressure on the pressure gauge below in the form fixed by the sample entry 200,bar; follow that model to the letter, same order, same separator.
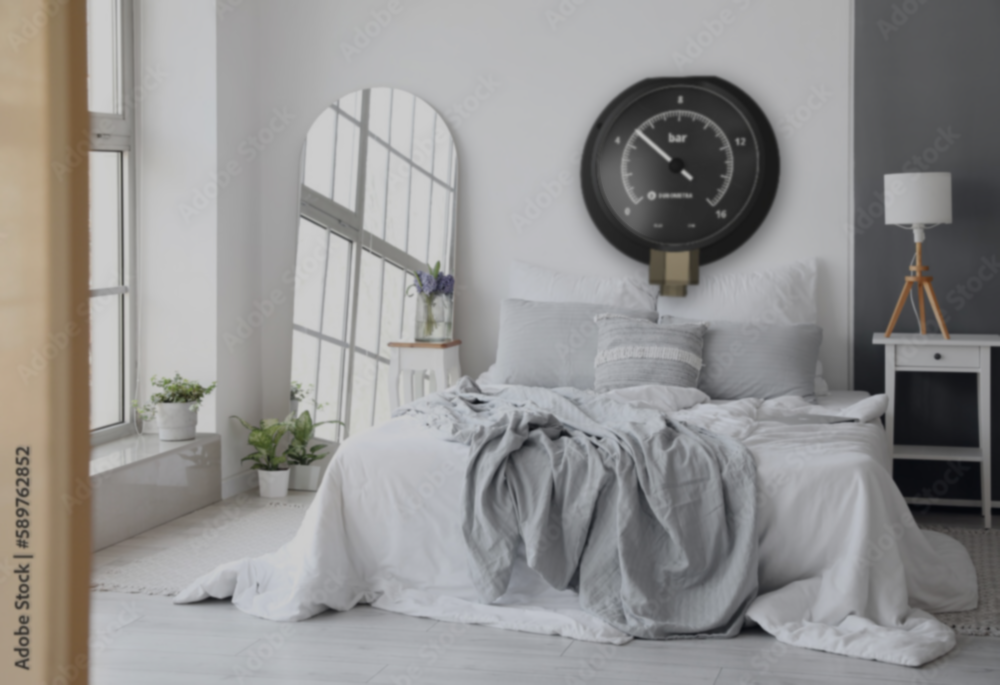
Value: 5,bar
